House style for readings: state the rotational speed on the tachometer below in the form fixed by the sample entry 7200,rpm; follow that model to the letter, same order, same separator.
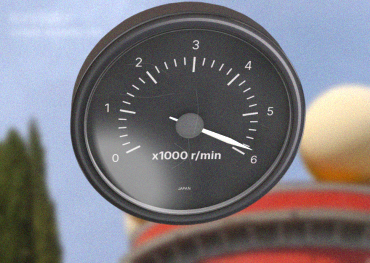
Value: 5800,rpm
